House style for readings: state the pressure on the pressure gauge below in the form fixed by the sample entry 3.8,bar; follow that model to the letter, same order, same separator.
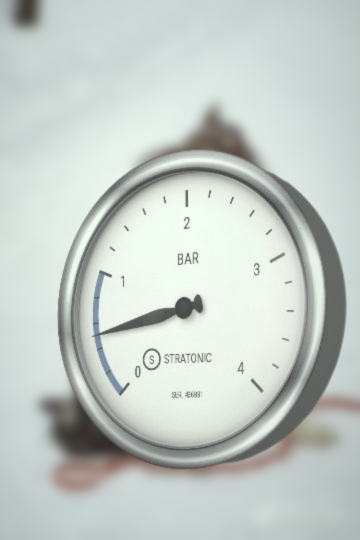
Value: 0.5,bar
